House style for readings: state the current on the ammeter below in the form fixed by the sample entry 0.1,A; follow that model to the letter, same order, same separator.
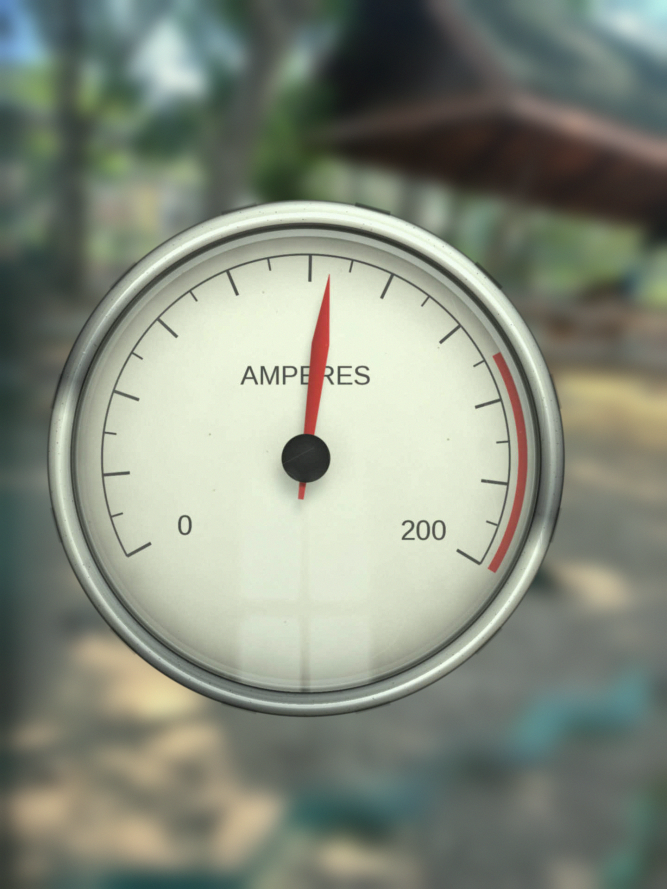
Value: 105,A
